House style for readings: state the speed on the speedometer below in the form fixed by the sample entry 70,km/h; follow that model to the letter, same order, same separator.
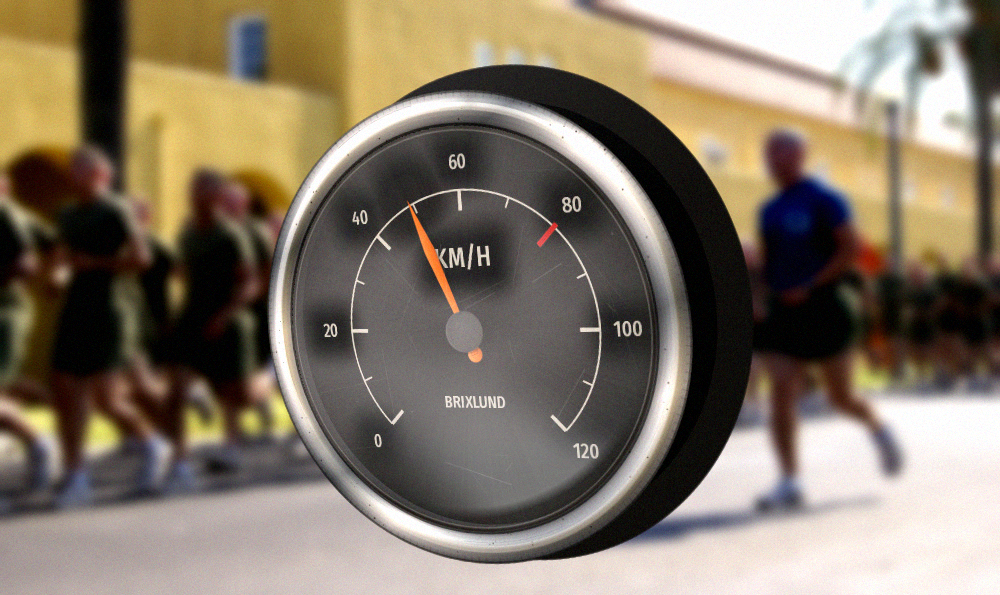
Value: 50,km/h
